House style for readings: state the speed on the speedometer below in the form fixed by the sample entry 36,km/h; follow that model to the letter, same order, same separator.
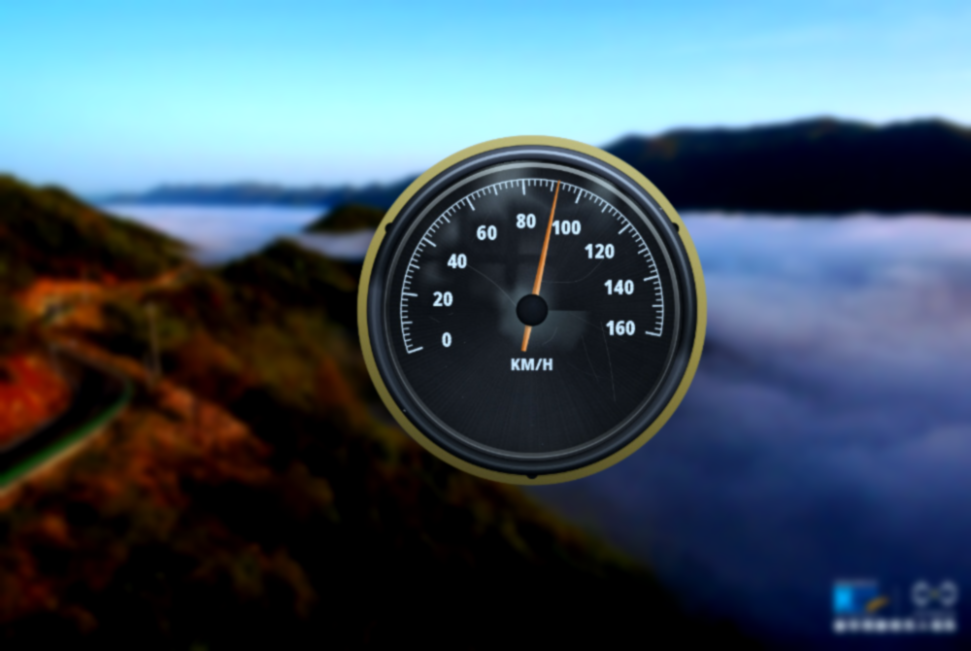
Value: 92,km/h
